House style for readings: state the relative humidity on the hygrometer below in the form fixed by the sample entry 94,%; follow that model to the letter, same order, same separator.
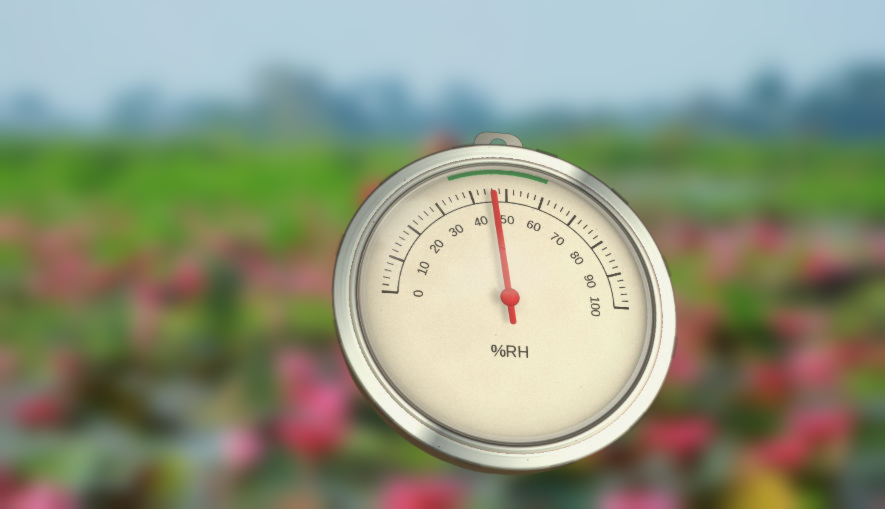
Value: 46,%
